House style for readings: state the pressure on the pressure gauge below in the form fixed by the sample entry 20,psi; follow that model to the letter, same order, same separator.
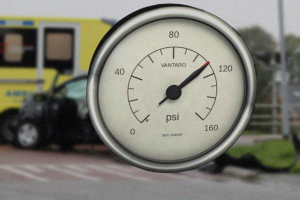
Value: 110,psi
